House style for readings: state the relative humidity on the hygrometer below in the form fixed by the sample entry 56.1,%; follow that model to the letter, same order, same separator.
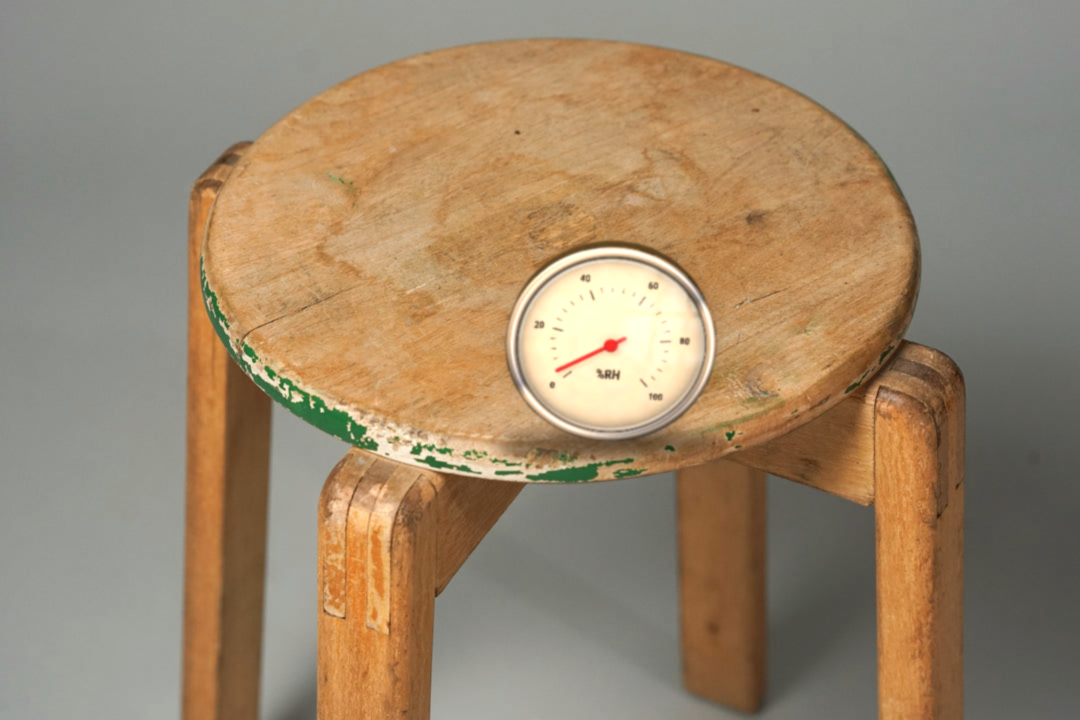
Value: 4,%
